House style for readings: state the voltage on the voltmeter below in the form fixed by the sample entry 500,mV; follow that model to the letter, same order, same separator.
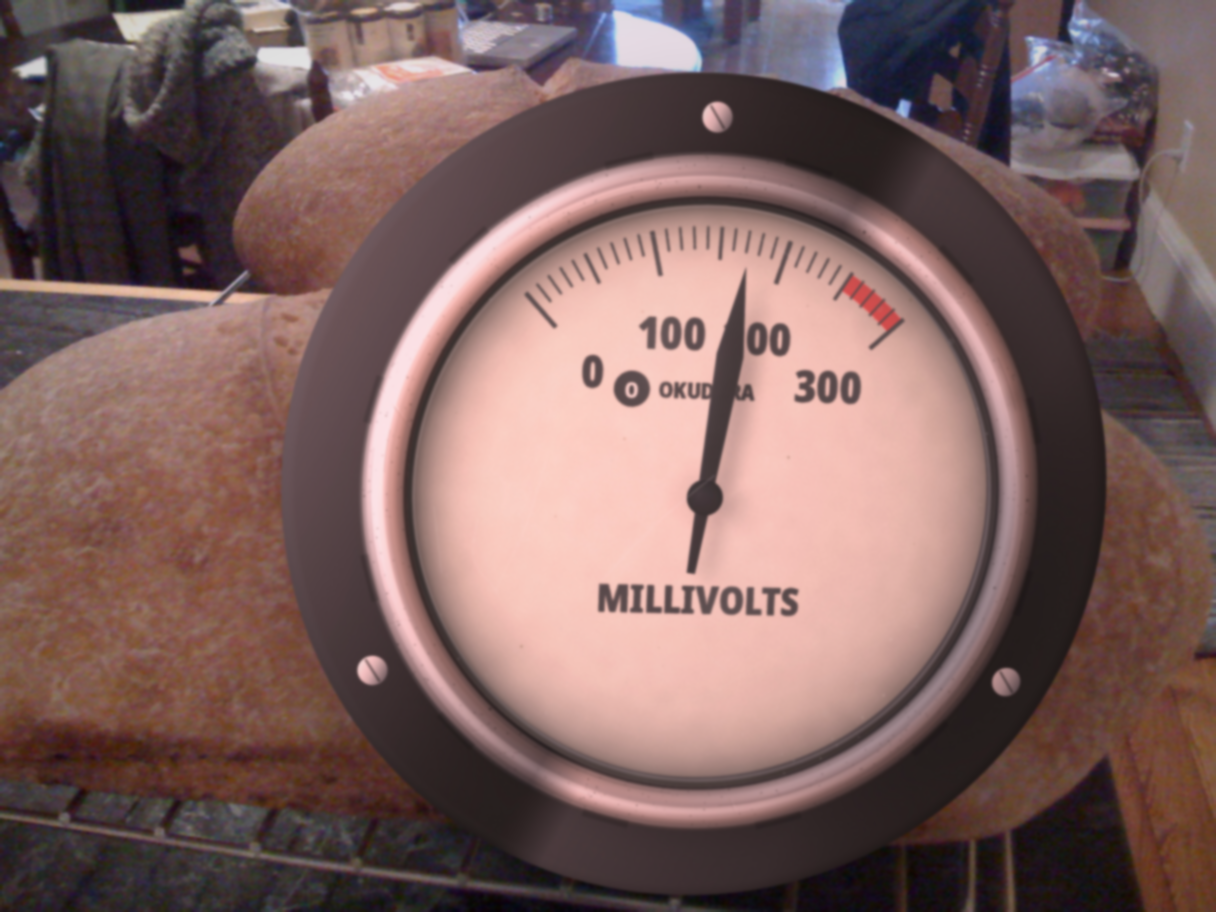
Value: 170,mV
